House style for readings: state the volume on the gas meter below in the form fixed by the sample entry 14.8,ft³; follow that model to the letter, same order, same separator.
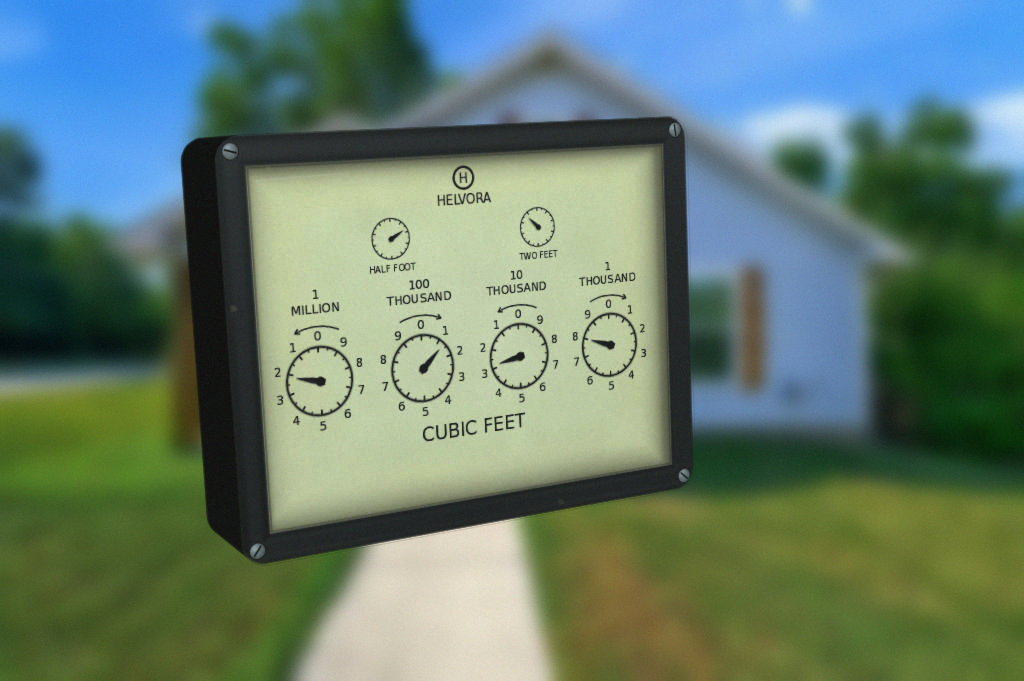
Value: 212800,ft³
